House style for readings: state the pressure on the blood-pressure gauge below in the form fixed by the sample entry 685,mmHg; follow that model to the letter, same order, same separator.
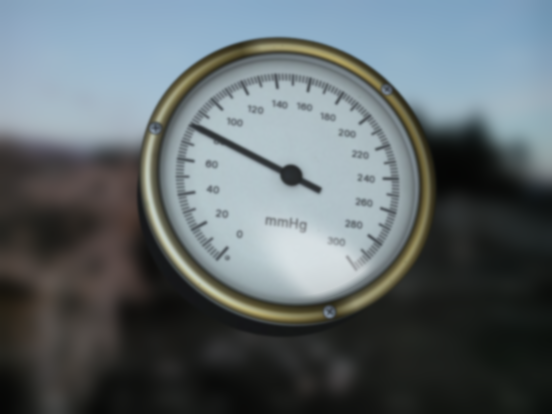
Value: 80,mmHg
